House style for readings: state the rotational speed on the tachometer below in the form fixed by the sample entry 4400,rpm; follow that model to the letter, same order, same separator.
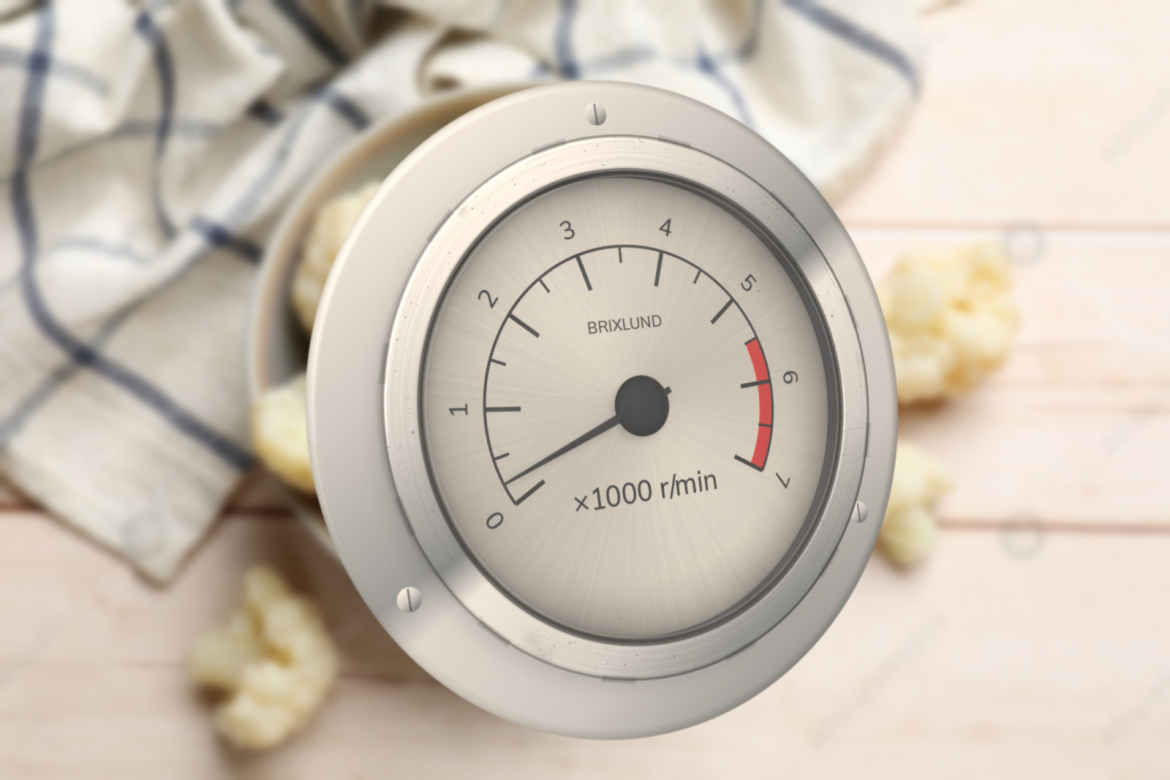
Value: 250,rpm
